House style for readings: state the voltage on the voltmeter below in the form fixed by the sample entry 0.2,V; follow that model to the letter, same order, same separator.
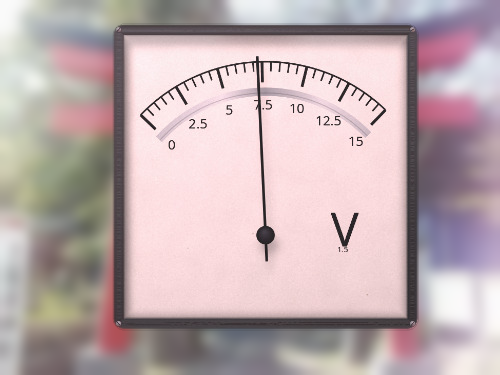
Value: 7.25,V
